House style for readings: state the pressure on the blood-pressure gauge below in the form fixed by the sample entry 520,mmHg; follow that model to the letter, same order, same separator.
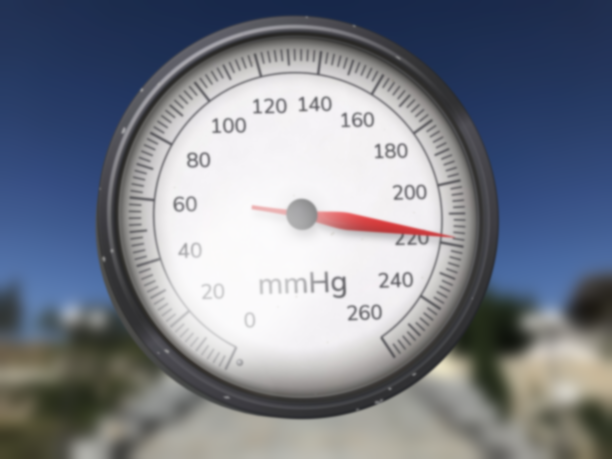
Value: 218,mmHg
